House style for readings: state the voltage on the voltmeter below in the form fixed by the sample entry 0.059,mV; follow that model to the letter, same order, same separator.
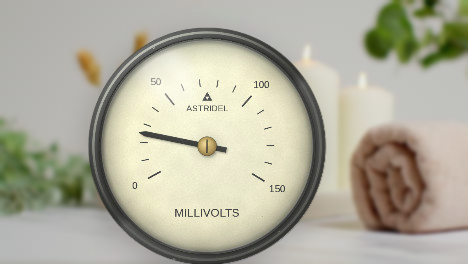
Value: 25,mV
